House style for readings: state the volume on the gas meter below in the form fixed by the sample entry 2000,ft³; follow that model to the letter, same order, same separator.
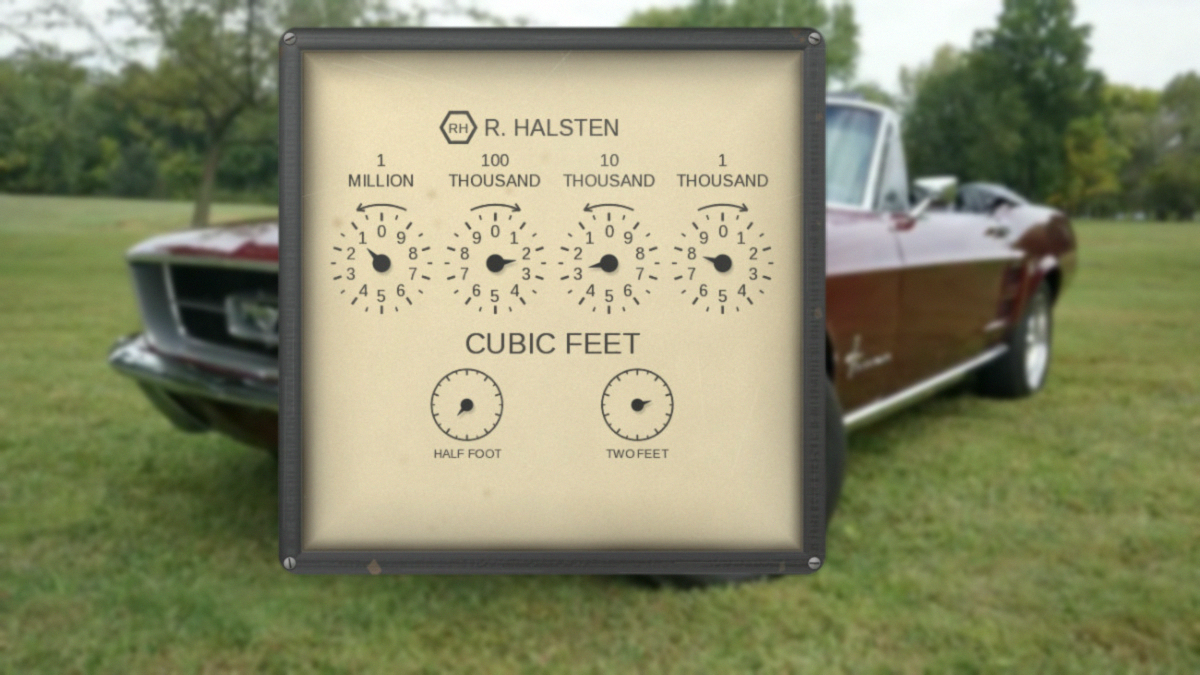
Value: 122800,ft³
